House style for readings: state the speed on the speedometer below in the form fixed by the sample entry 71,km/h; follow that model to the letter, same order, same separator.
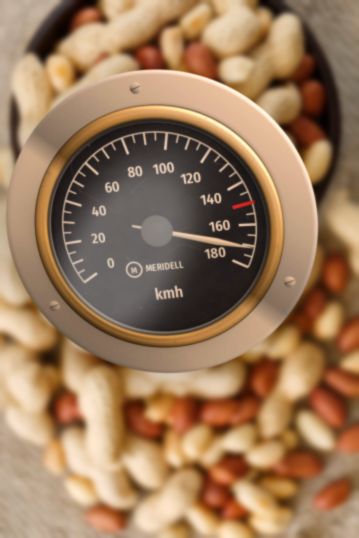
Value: 170,km/h
